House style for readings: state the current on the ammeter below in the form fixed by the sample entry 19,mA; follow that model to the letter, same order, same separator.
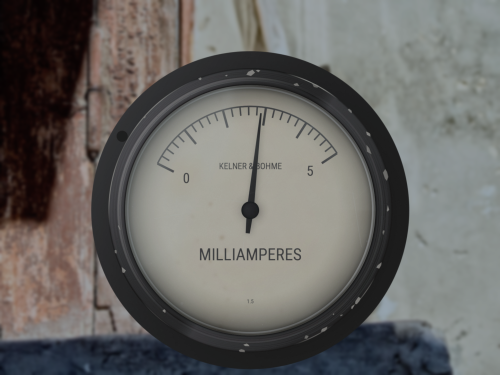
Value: 2.9,mA
